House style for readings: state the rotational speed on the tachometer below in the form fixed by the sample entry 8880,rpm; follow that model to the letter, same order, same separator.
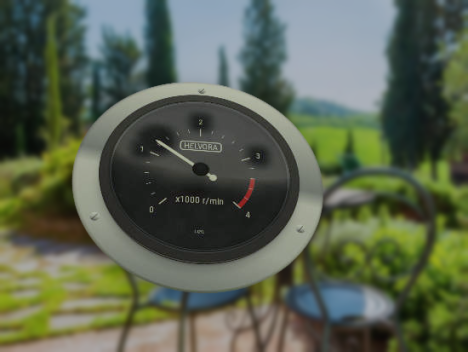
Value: 1200,rpm
